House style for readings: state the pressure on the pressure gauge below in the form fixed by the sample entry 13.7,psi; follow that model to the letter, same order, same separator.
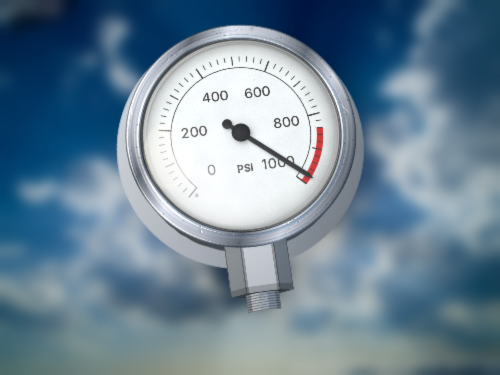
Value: 980,psi
